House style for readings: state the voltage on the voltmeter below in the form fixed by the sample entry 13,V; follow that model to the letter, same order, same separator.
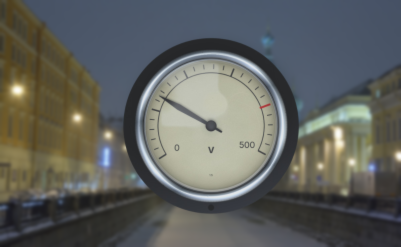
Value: 130,V
